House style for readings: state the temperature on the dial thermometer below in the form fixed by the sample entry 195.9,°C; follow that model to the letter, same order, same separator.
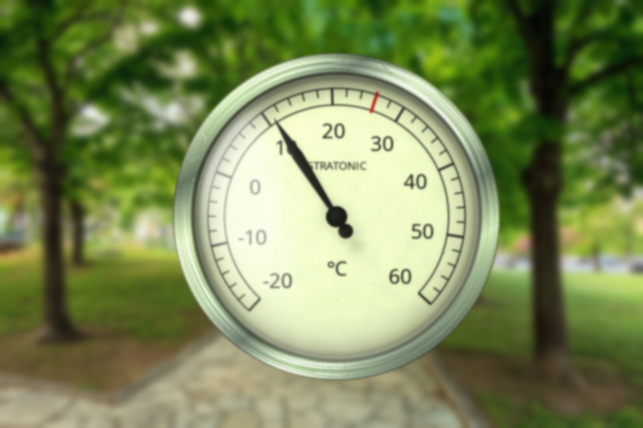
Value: 11,°C
